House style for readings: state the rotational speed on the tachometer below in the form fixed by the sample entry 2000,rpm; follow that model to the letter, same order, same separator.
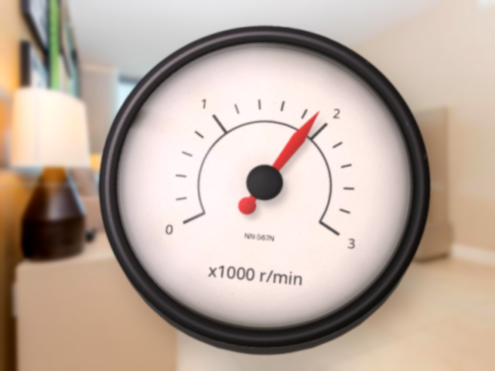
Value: 1900,rpm
